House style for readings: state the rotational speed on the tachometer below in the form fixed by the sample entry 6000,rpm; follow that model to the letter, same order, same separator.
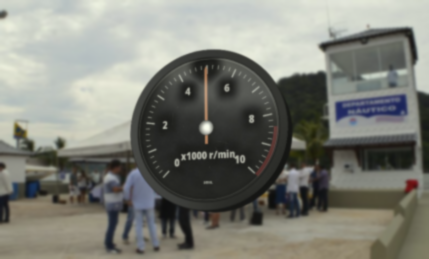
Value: 5000,rpm
